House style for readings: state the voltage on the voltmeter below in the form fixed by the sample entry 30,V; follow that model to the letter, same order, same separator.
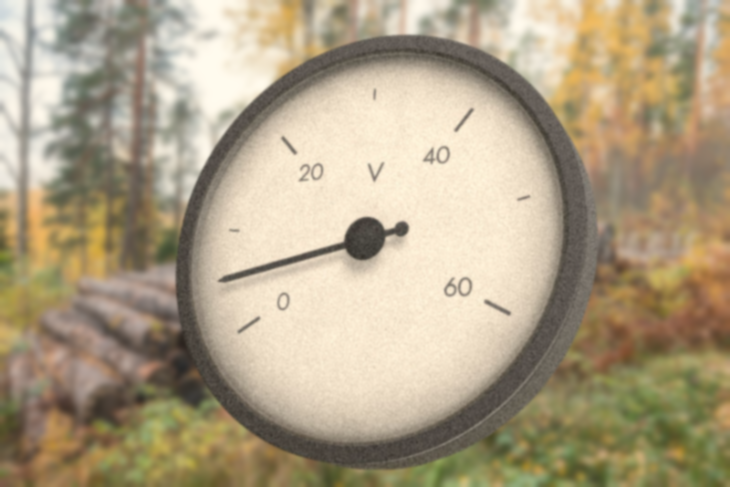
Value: 5,V
